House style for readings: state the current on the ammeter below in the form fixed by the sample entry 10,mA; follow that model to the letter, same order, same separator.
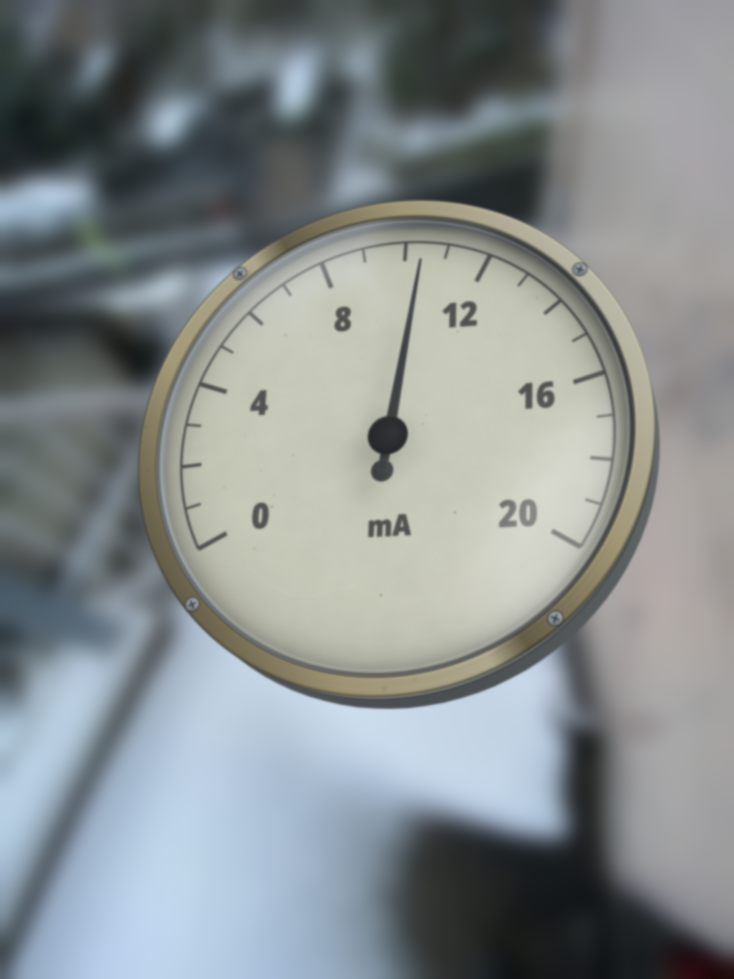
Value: 10.5,mA
